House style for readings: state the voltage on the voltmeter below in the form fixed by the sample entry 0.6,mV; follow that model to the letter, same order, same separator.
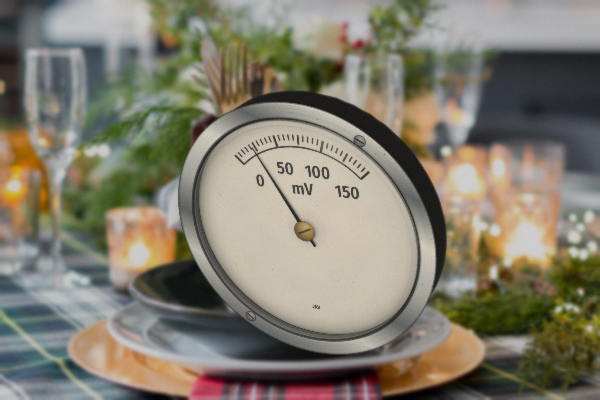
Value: 25,mV
